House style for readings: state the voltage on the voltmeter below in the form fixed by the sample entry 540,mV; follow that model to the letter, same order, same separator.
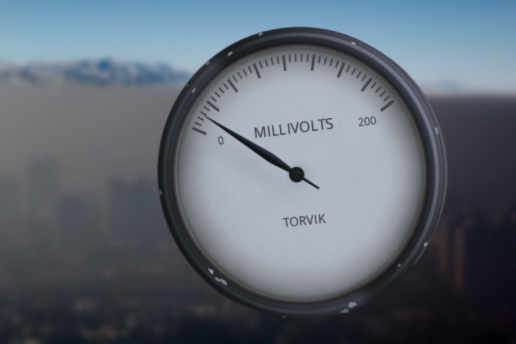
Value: 15,mV
